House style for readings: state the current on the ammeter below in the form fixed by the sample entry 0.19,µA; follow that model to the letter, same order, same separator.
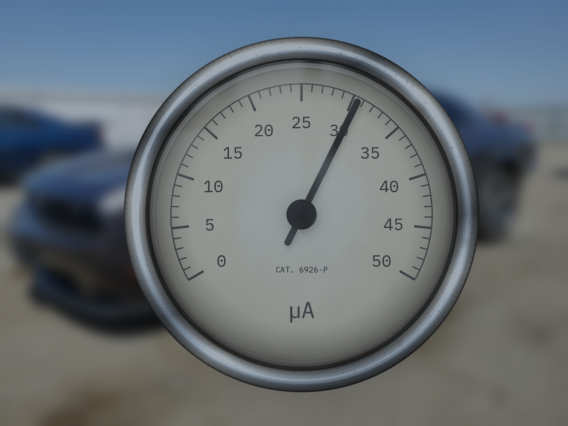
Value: 30.5,µA
